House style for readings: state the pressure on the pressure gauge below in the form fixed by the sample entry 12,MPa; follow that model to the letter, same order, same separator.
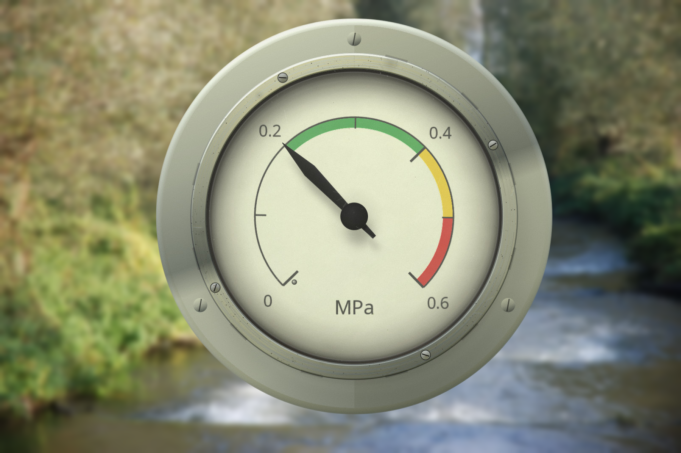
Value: 0.2,MPa
